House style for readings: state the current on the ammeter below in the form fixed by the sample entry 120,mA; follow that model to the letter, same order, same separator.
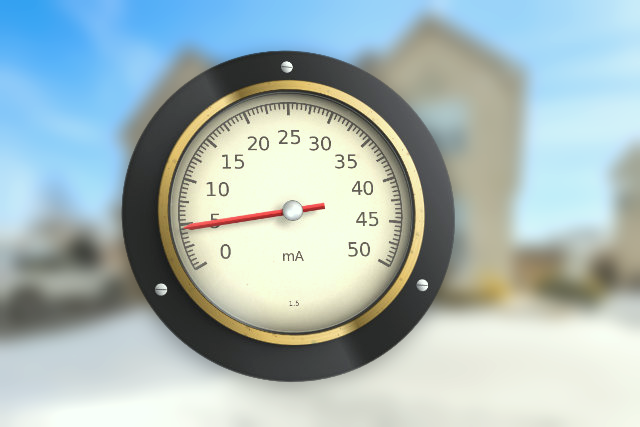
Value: 4.5,mA
